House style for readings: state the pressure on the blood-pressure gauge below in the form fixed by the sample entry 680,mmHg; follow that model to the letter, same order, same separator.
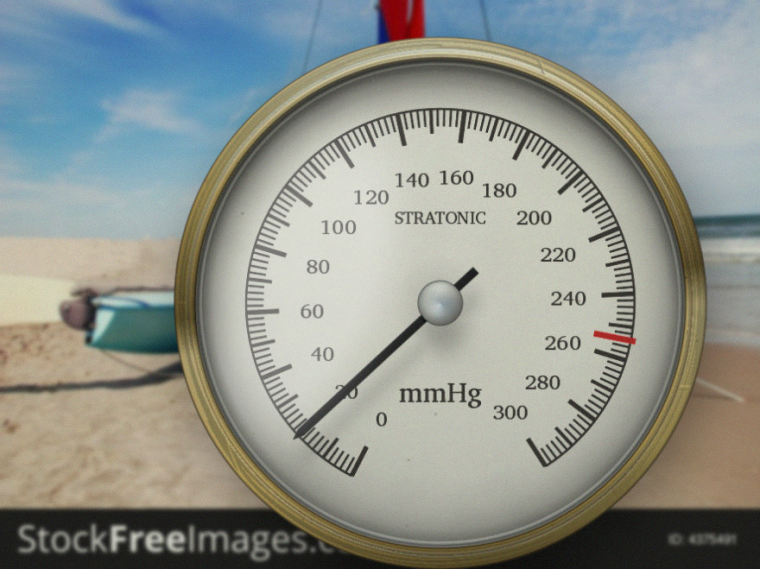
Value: 20,mmHg
